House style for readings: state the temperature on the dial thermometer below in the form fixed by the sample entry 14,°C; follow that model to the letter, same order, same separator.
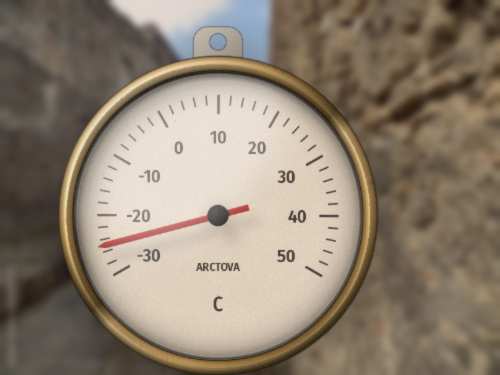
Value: -25,°C
